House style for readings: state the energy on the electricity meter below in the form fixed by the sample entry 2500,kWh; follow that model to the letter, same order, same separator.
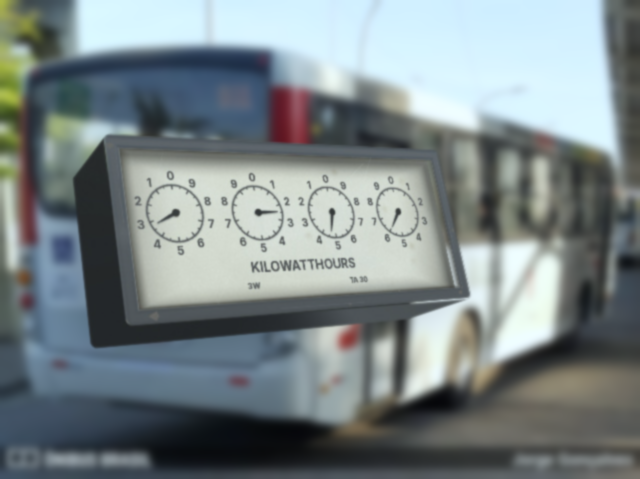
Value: 3246,kWh
